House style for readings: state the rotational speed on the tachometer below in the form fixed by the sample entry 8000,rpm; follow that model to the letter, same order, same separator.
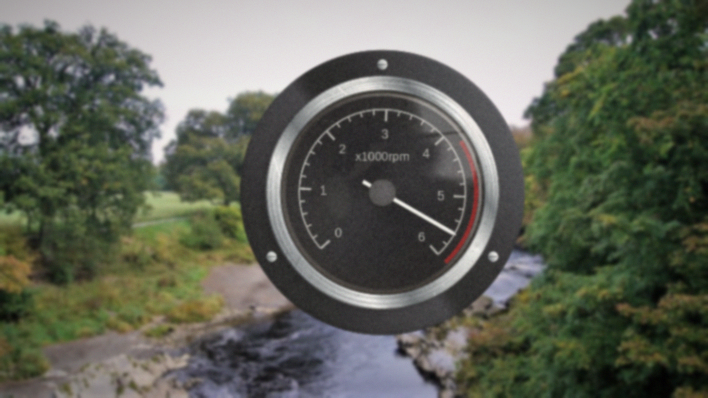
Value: 5600,rpm
